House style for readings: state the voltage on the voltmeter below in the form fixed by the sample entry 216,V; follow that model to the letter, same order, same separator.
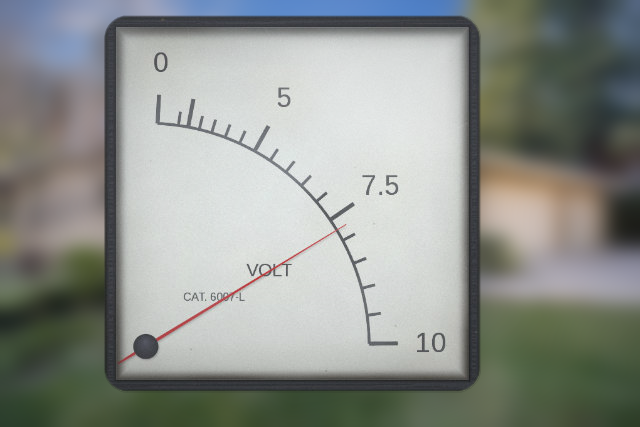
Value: 7.75,V
